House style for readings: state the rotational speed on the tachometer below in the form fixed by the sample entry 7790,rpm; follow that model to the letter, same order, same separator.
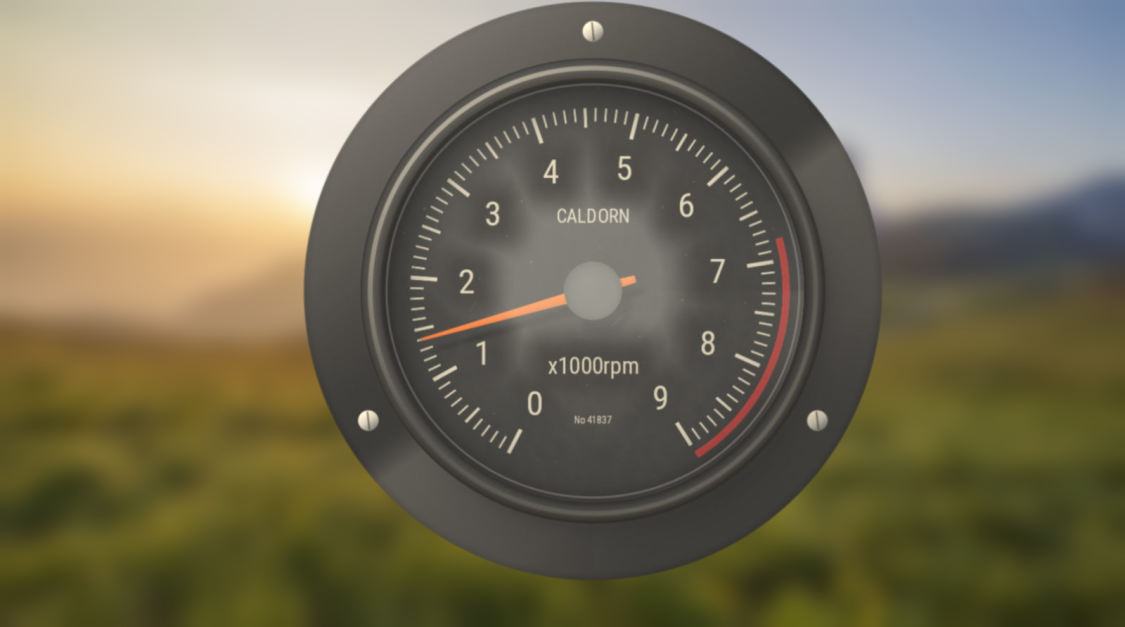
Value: 1400,rpm
